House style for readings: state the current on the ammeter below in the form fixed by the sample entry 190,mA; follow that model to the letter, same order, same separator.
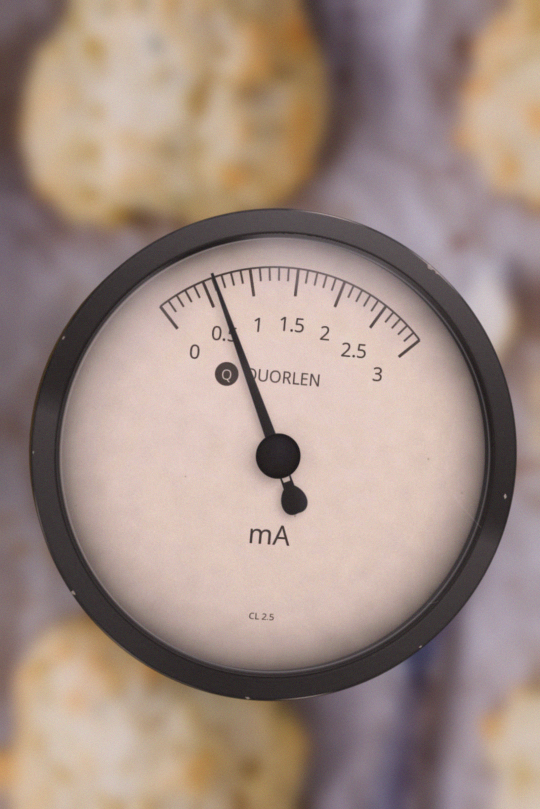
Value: 0.6,mA
